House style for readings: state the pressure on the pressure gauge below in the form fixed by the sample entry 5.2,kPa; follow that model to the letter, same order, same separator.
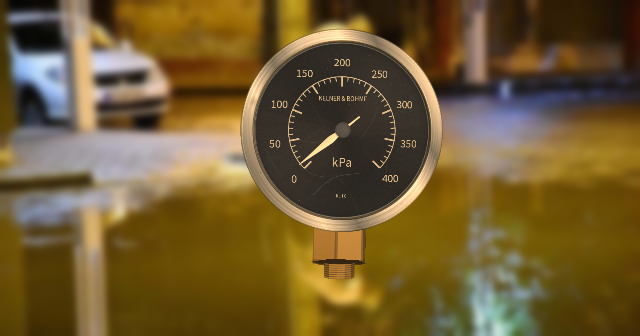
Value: 10,kPa
